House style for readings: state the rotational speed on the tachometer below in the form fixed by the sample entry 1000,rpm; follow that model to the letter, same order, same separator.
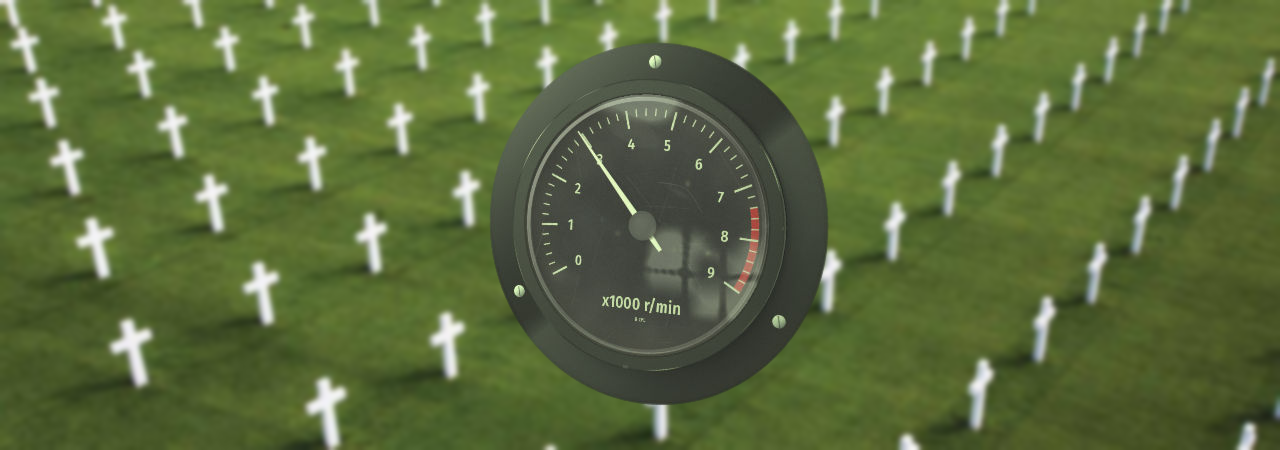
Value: 3000,rpm
